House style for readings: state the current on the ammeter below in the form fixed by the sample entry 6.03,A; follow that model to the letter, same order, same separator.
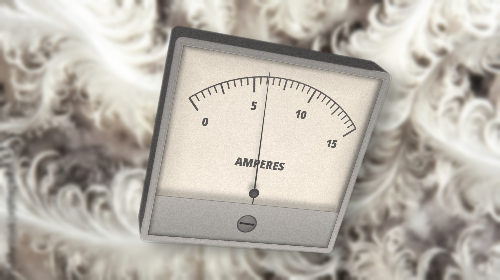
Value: 6,A
